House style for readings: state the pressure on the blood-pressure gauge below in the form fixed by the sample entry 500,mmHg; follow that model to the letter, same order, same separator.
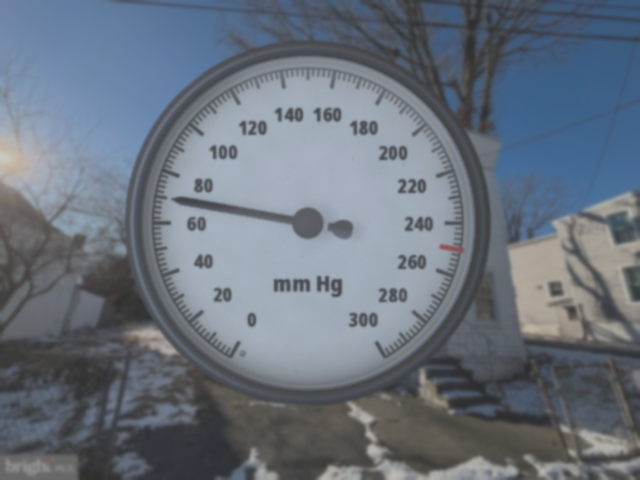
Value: 70,mmHg
